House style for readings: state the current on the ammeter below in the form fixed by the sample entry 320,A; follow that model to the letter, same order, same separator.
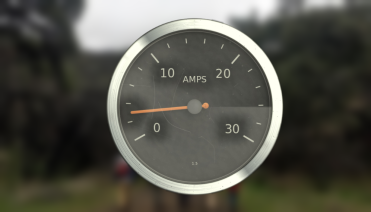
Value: 3,A
